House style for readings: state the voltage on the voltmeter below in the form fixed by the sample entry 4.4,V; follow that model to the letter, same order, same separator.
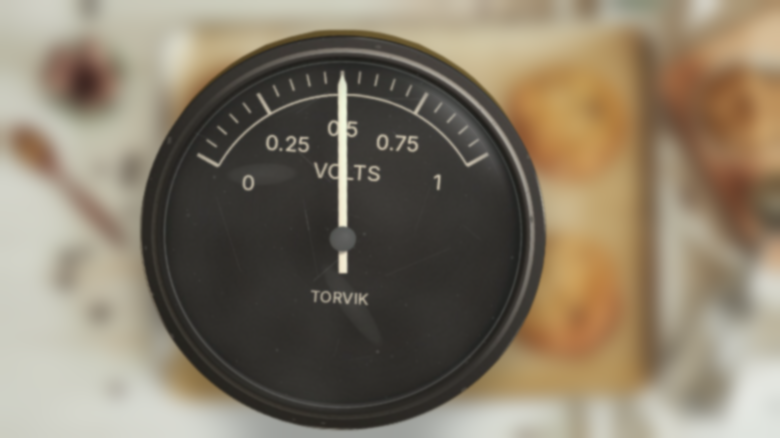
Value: 0.5,V
